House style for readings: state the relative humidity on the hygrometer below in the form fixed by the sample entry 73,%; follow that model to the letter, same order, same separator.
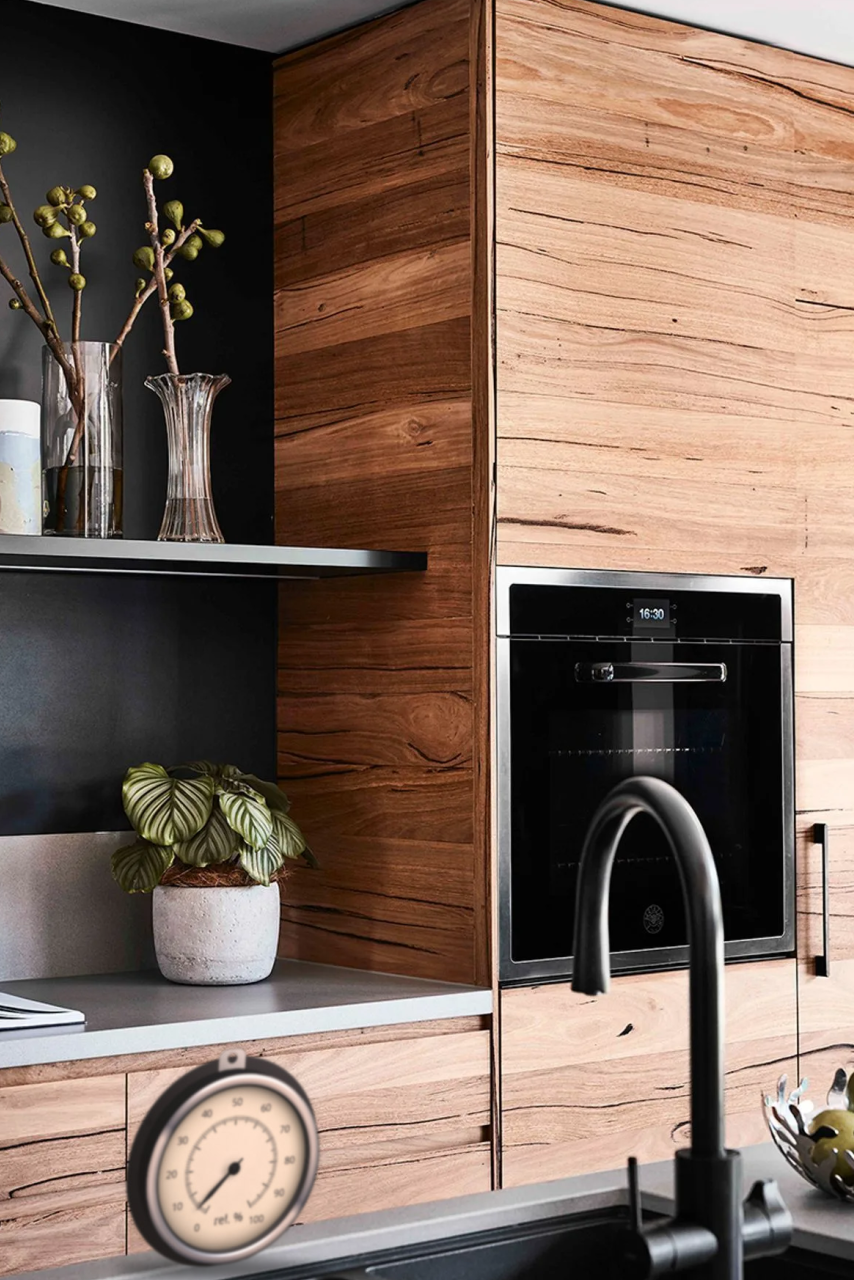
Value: 5,%
